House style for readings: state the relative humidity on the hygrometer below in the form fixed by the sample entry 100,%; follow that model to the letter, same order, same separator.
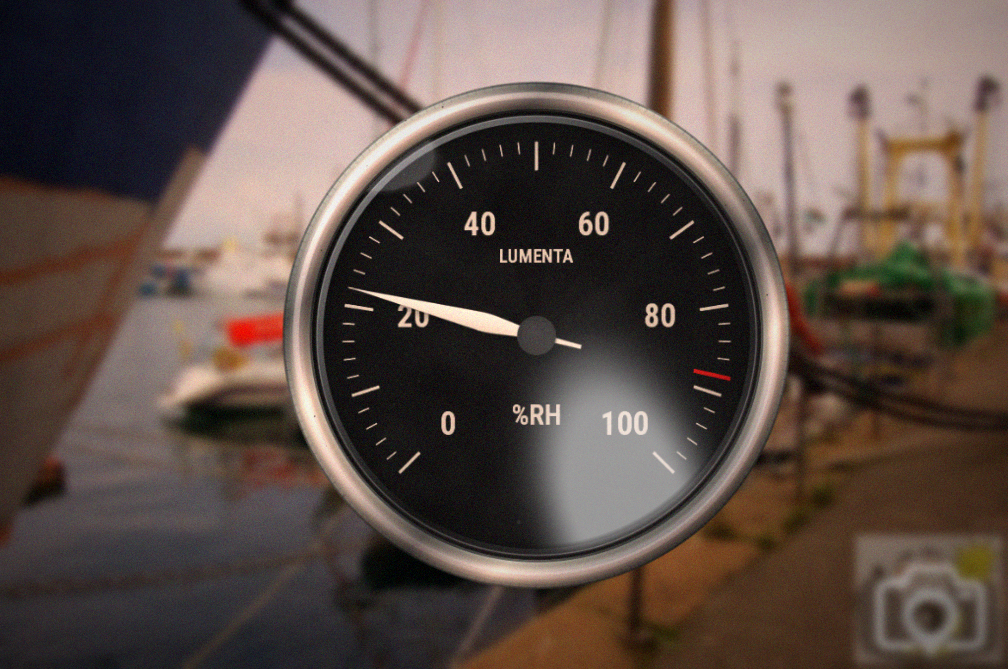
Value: 22,%
